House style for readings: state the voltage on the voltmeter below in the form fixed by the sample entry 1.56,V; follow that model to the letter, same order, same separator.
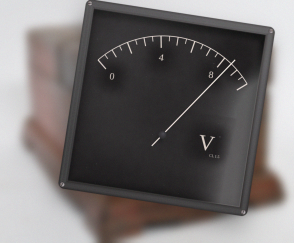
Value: 8.5,V
